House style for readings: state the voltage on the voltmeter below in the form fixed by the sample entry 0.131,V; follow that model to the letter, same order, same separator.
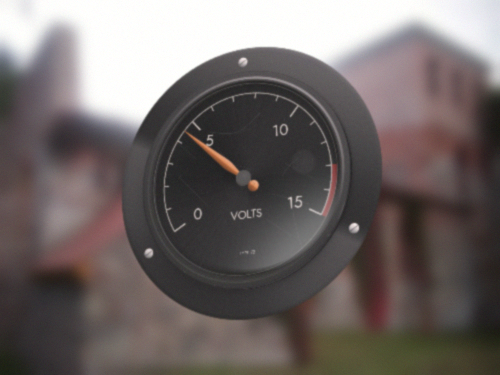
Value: 4.5,V
